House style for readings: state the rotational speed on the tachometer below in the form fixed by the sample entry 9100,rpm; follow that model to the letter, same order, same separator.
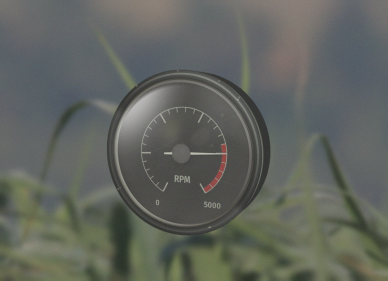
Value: 4000,rpm
